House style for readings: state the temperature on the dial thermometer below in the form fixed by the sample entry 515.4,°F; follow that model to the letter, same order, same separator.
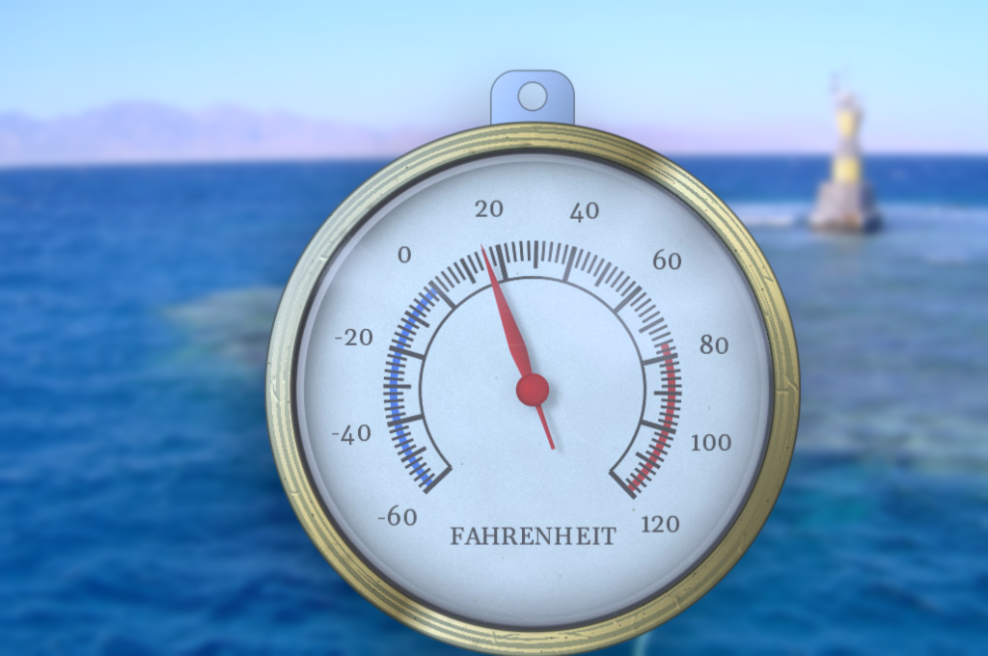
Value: 16,°F
